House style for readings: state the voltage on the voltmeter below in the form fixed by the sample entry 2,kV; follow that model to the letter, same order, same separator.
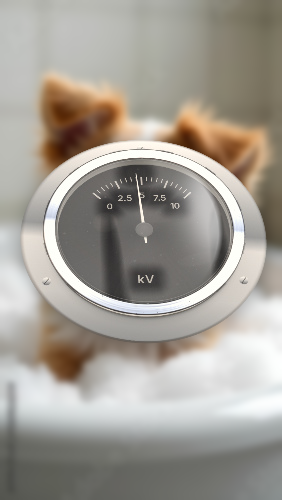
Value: 4.5,kV
